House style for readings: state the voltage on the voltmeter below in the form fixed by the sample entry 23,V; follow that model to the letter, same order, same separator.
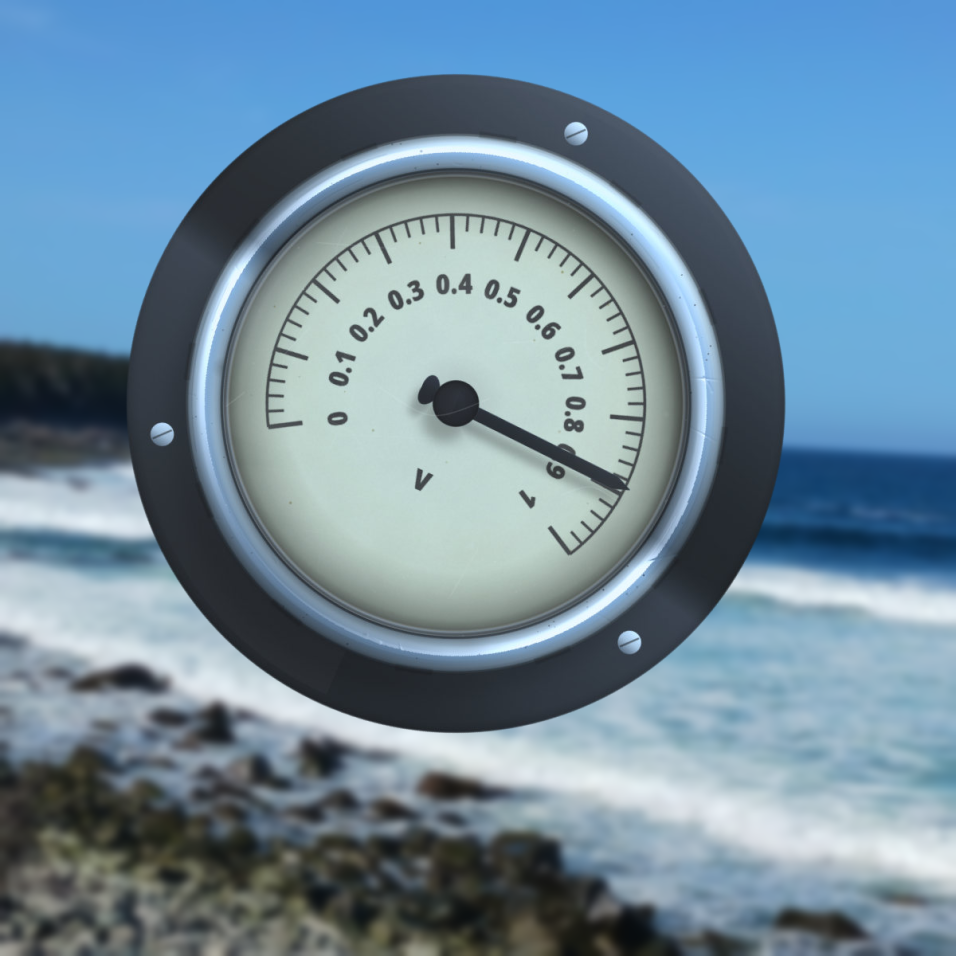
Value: 0.89,V
